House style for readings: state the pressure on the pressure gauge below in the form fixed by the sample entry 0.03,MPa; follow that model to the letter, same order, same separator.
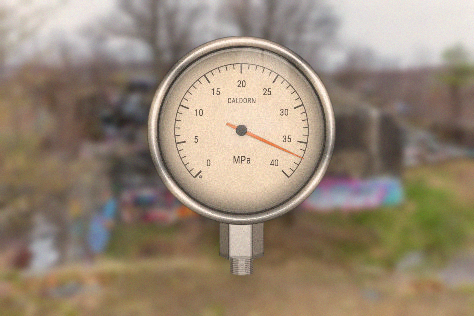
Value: 37,MPa
